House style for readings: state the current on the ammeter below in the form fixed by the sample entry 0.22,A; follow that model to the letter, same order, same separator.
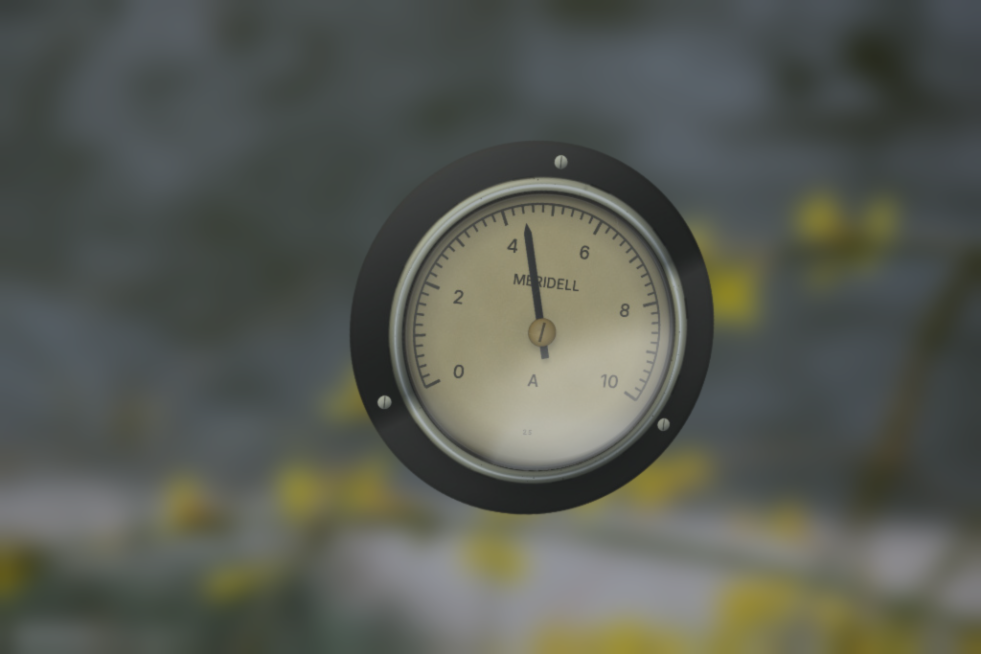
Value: 4.4,A
